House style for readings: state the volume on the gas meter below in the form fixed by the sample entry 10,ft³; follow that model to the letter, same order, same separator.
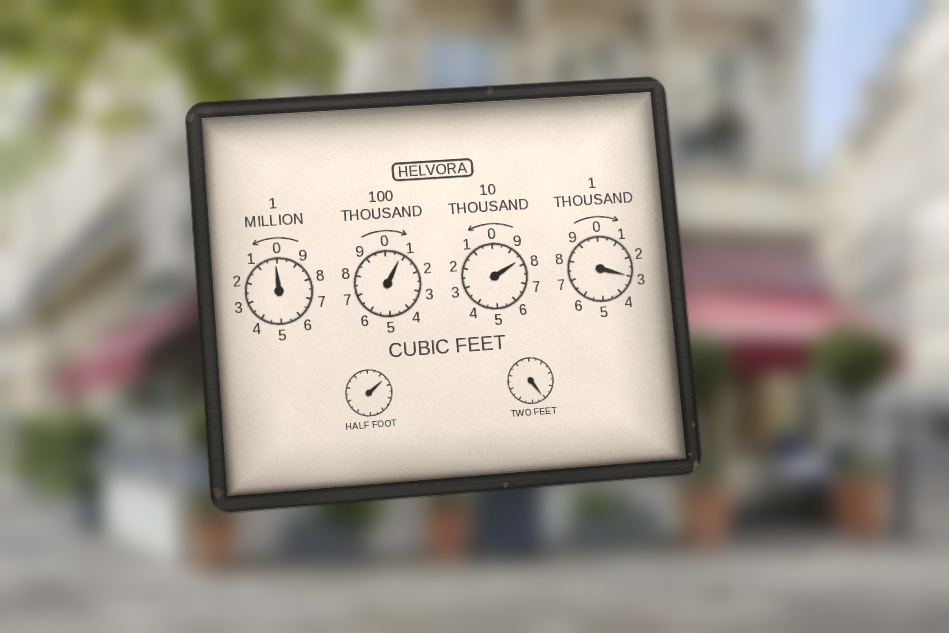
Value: 8300,ft³
